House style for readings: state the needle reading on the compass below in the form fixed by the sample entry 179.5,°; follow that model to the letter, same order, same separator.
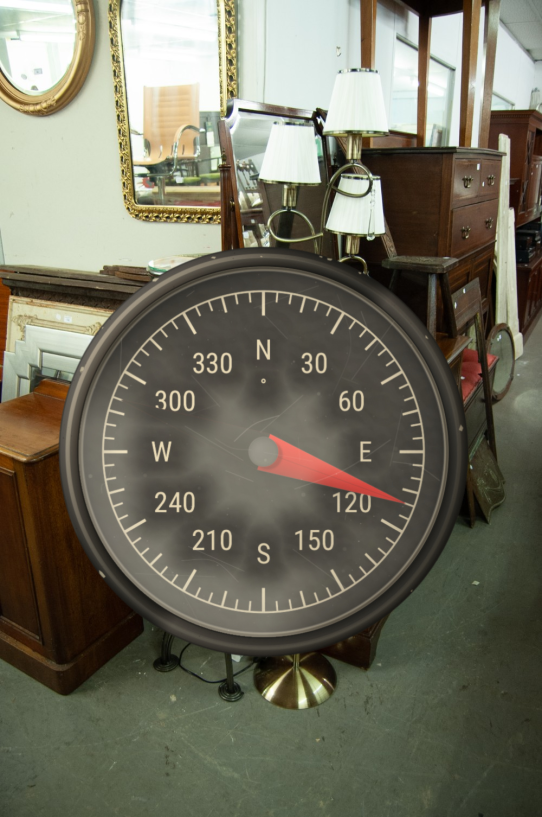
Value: 110,°
